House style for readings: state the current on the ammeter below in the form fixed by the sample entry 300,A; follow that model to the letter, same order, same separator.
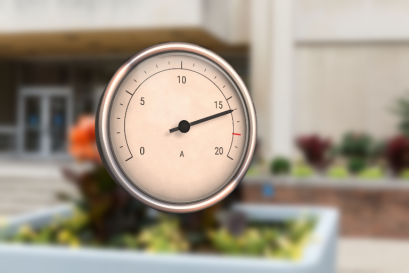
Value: 16,A
